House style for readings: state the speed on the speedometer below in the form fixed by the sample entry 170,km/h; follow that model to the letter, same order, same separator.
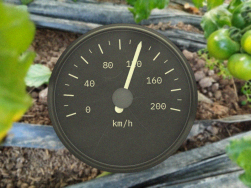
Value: 120,km/h
